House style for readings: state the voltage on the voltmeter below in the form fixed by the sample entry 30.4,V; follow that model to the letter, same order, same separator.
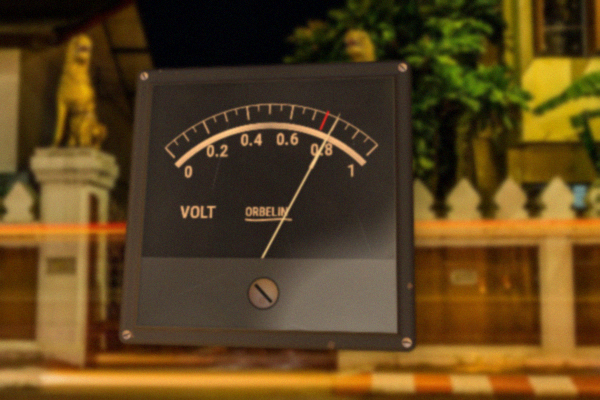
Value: 0.8,V
